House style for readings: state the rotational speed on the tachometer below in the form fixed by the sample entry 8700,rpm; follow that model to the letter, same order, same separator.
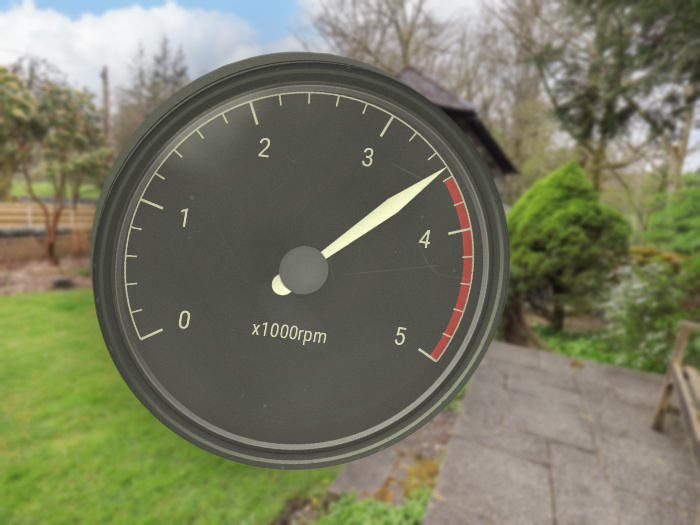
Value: 3500,rpm
